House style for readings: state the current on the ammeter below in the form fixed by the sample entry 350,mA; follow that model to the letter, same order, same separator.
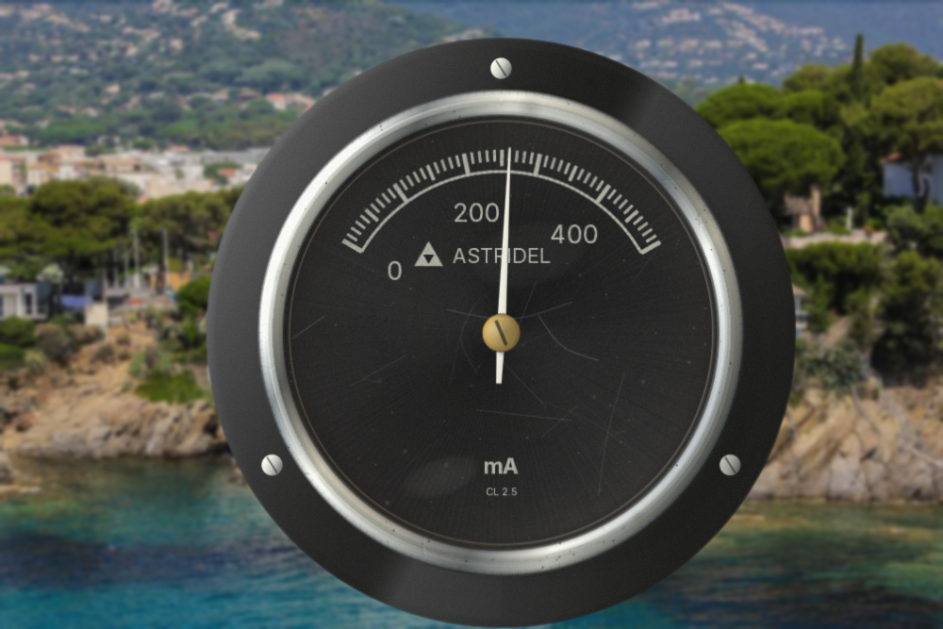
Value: 260,mA
